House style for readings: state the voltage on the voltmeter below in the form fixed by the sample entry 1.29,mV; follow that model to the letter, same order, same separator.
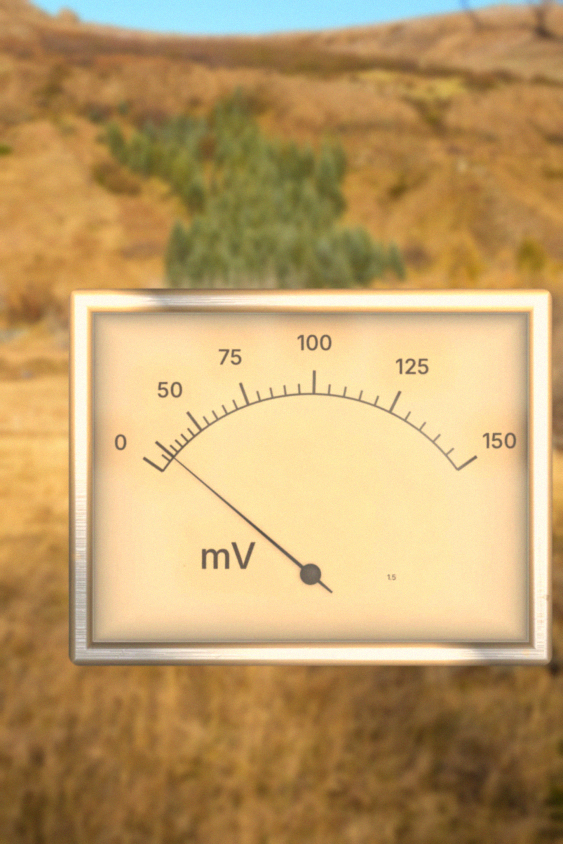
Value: 25,mV
